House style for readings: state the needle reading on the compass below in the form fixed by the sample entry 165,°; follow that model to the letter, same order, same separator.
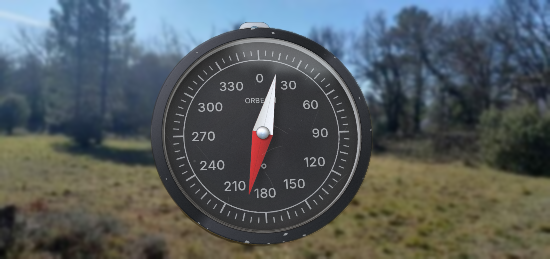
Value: 195,°
